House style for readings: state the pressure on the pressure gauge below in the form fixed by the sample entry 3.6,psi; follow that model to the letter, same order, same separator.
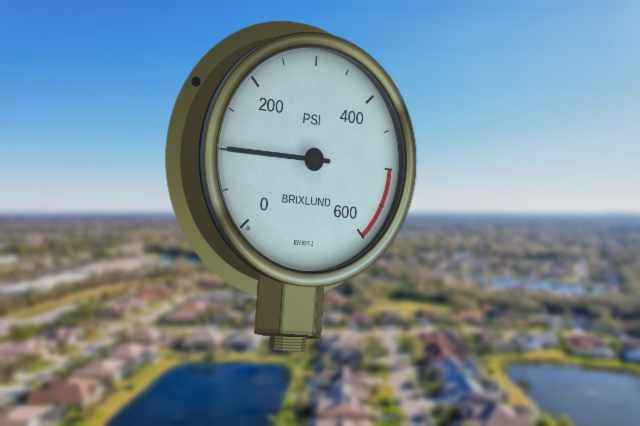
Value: 100,psi
